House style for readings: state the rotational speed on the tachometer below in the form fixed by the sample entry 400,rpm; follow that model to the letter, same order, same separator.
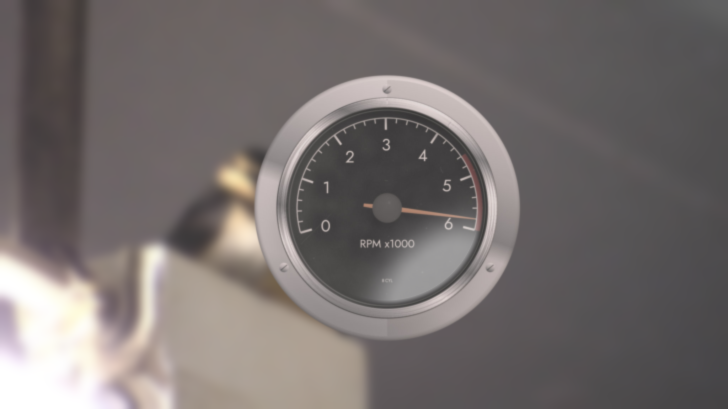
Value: 5800,rpm
